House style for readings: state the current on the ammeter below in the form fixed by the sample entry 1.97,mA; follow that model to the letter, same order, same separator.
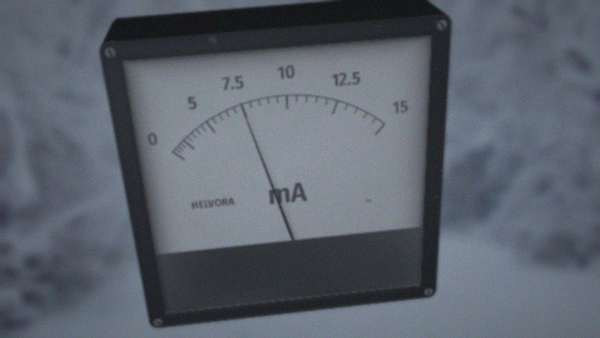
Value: 7.5,mA
